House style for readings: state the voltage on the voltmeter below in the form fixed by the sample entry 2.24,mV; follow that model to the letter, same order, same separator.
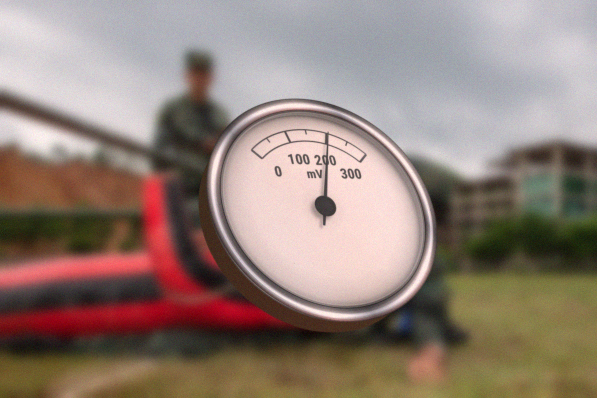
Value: 200,mV
